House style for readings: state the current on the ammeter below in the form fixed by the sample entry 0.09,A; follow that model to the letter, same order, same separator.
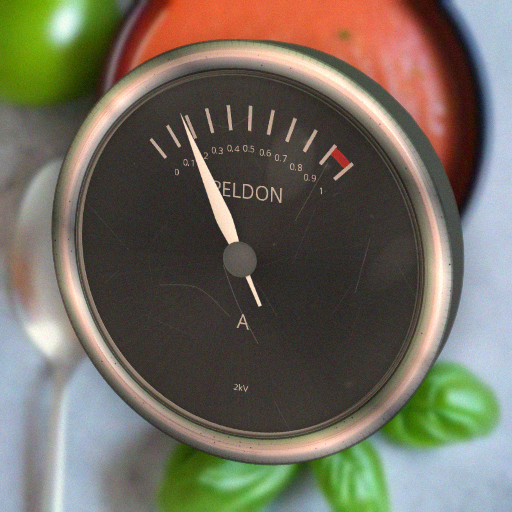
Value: 0.2,A
